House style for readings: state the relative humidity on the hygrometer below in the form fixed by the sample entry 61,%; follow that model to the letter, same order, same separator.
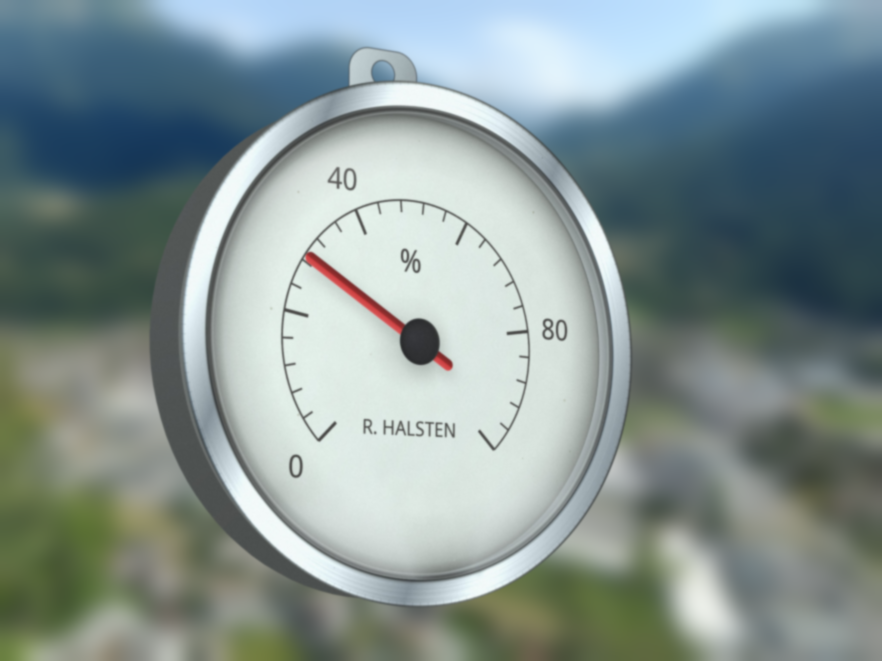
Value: 28,%
